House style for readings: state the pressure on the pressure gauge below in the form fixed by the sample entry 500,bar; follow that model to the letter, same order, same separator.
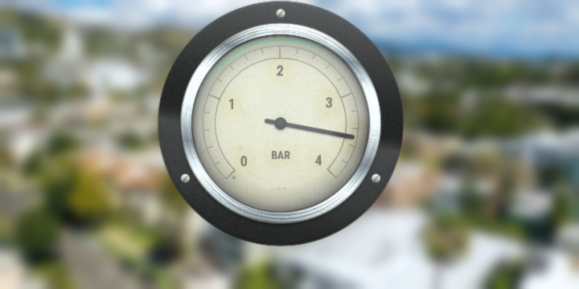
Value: 3.5,bar
